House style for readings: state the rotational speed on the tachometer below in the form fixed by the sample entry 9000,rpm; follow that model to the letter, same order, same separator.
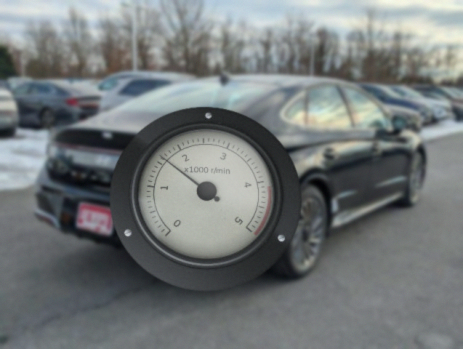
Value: 1600,rpm
